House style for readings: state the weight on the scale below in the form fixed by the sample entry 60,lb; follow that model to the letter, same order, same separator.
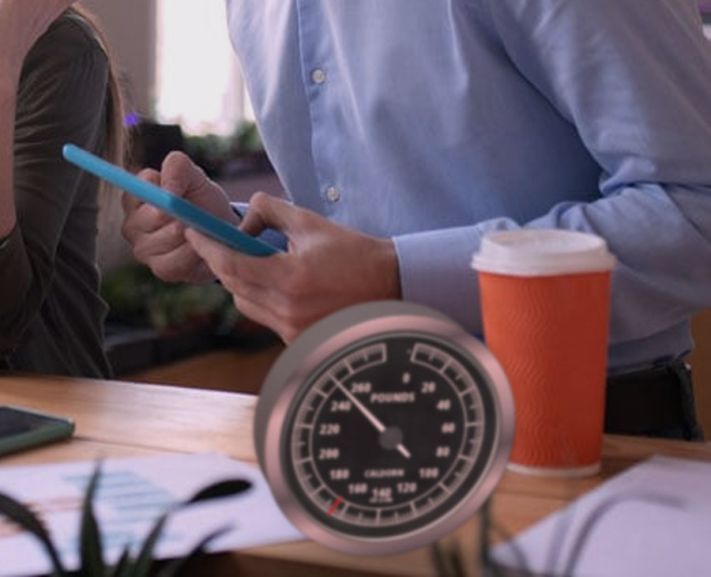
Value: 250,lb
